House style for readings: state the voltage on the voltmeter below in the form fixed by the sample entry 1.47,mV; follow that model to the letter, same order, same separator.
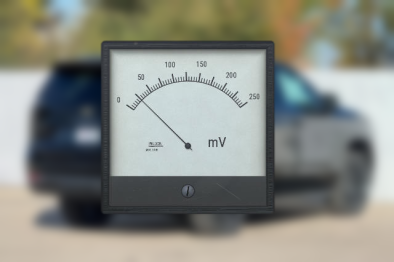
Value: 25,mV
